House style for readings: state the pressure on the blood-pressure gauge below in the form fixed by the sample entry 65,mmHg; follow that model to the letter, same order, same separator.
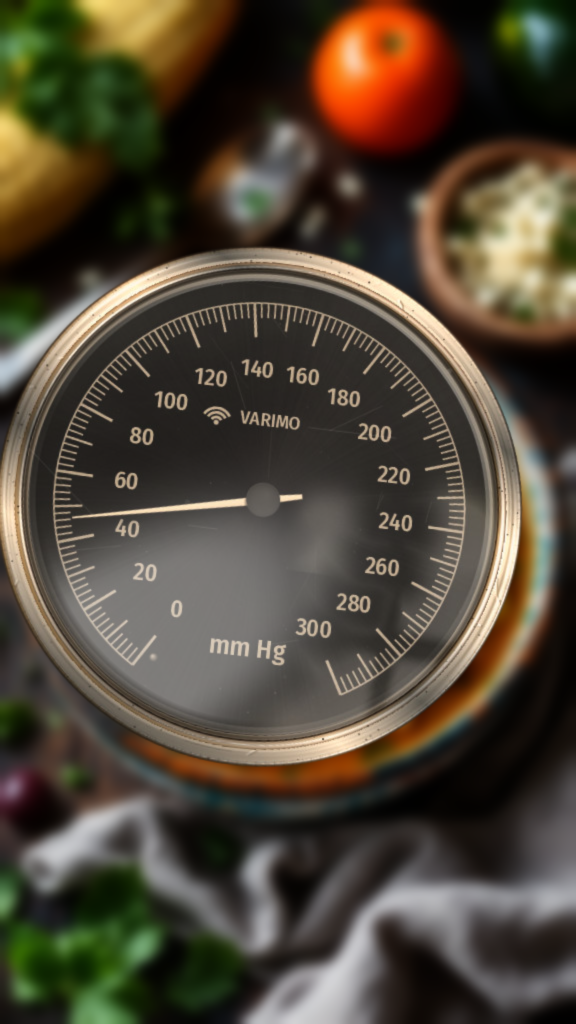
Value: 46,mmHg
